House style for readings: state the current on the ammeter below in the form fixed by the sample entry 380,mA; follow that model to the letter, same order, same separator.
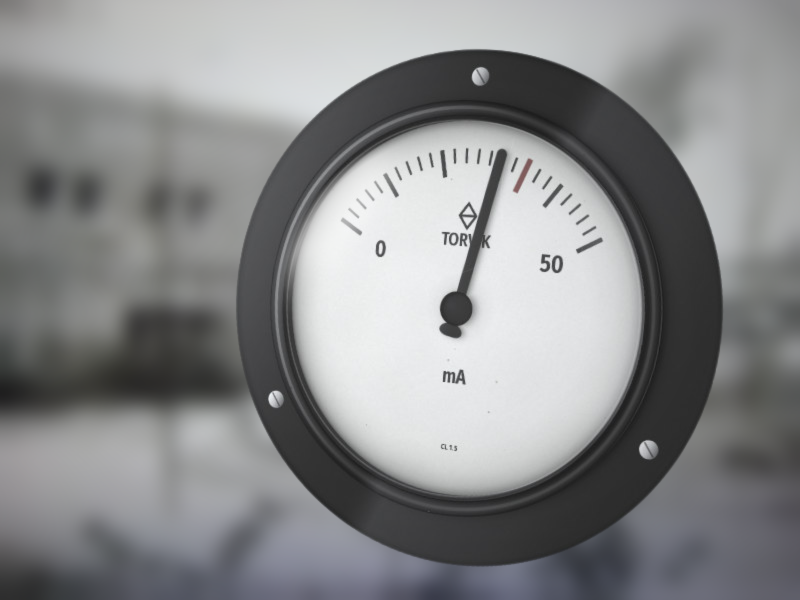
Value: 30,mA
